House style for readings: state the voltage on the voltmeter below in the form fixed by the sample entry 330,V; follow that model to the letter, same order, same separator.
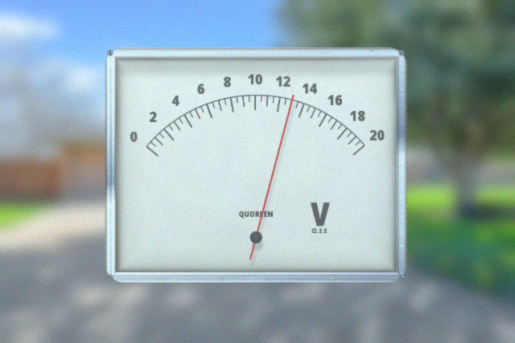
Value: 13,V
